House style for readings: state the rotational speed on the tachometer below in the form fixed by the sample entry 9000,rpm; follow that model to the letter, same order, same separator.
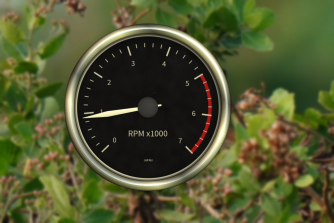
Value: 900,rpm
